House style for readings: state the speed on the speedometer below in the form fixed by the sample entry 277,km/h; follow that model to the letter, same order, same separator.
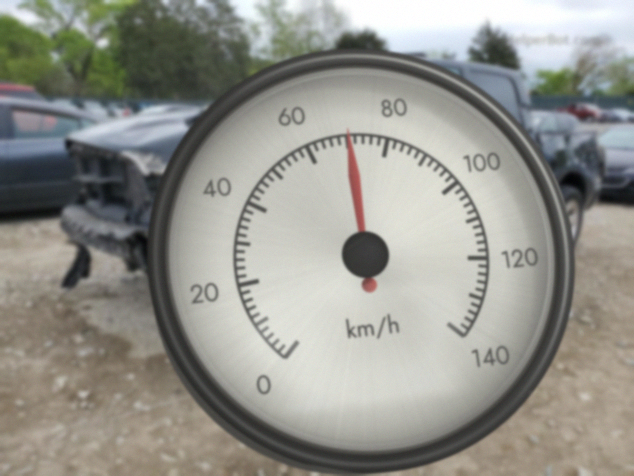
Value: 70,km/h
